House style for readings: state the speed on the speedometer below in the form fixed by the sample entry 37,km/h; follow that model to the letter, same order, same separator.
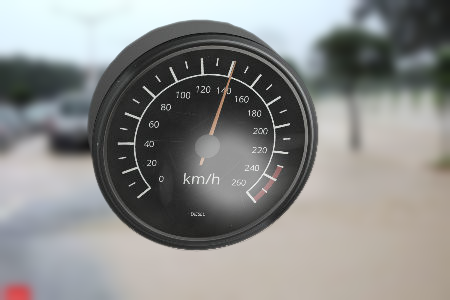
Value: 140,km/h
